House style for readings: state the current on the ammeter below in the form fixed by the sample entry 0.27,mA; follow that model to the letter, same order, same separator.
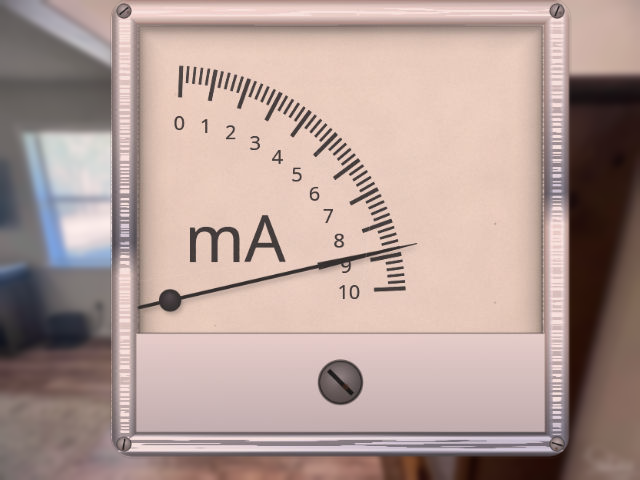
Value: 8.8,mA
